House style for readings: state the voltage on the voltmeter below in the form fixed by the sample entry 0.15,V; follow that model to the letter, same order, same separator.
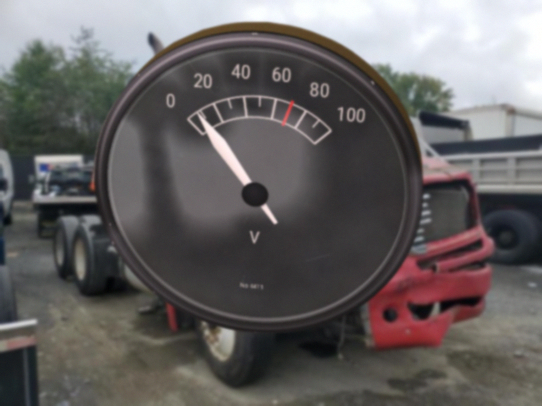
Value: 10,V
